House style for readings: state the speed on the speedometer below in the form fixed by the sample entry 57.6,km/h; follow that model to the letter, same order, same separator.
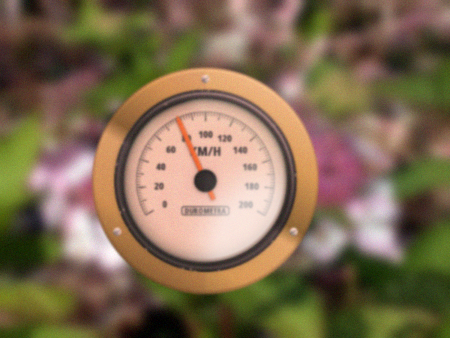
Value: 80,km/h
